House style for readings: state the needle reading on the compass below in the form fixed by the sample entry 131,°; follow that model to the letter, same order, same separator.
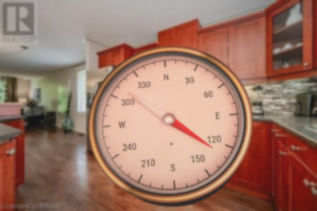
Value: 130,°
